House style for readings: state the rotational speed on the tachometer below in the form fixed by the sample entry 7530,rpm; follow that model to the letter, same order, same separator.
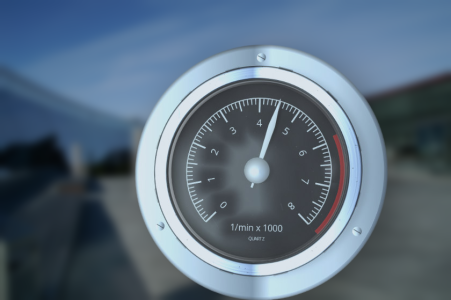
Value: 4500,rpm
